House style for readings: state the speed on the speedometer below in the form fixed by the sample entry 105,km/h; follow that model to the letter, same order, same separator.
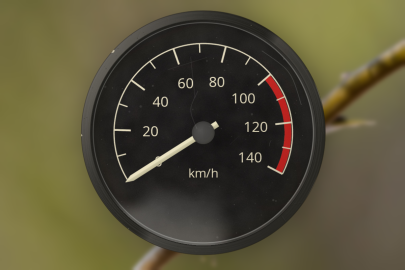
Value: 0,km/h
